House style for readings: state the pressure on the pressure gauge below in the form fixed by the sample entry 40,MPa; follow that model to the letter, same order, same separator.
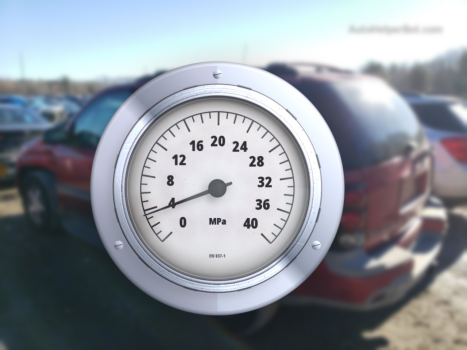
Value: 3.5,MPa
